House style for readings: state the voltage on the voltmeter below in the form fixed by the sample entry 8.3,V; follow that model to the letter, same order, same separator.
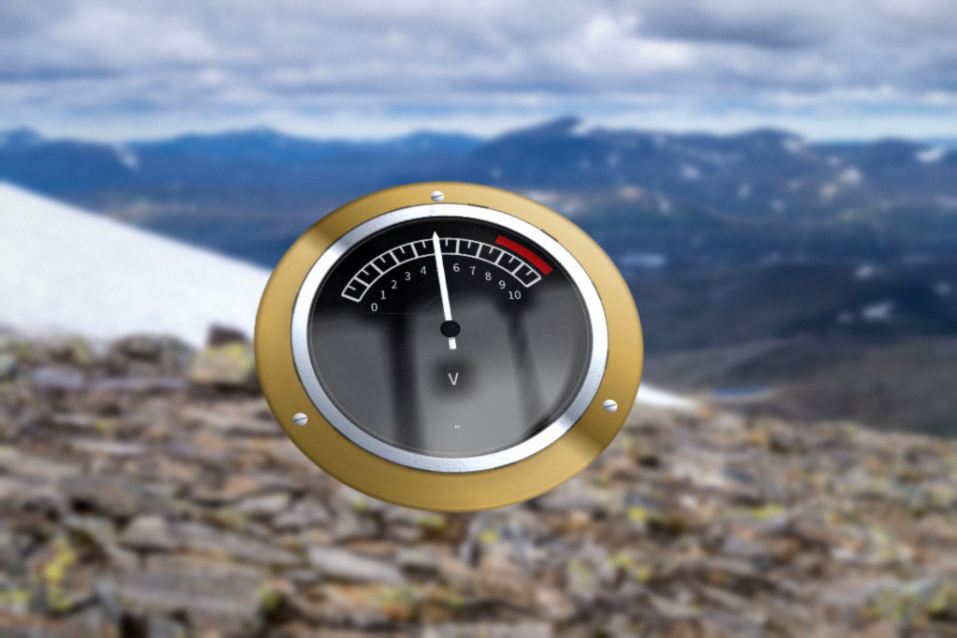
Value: 5,V
